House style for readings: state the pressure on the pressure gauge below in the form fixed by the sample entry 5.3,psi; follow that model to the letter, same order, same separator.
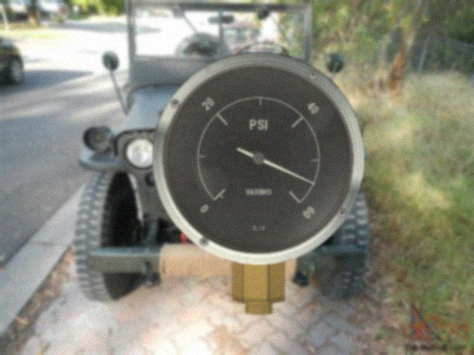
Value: 55,psi
